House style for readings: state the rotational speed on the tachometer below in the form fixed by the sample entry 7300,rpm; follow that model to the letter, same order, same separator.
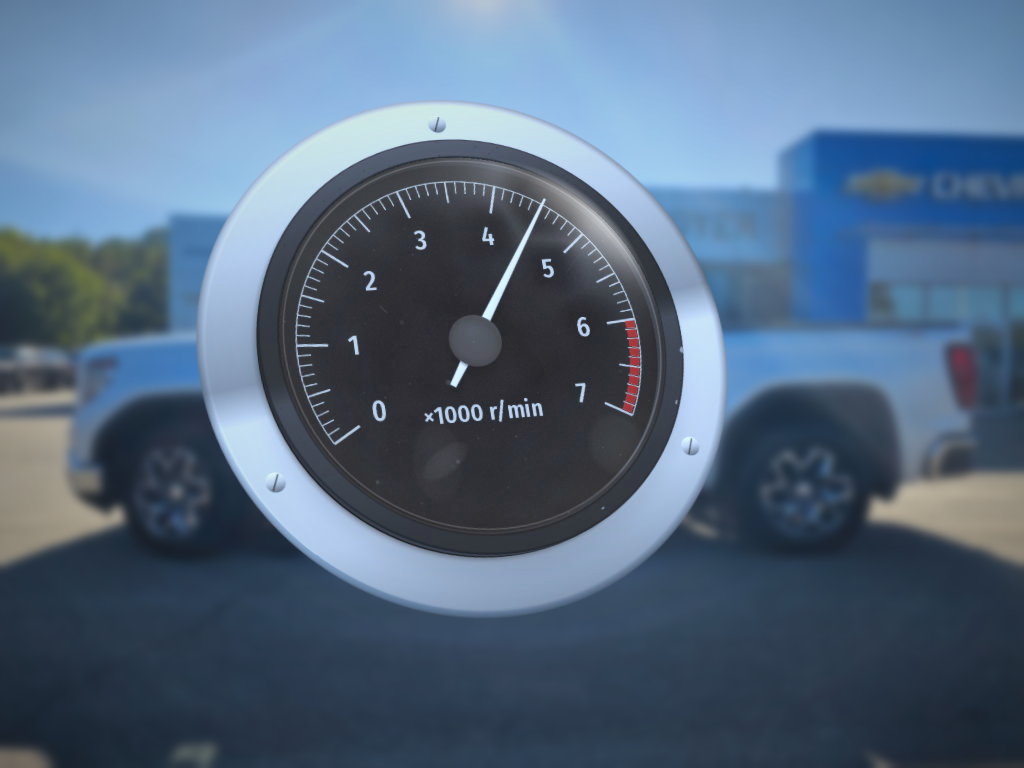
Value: 4500,rpm
